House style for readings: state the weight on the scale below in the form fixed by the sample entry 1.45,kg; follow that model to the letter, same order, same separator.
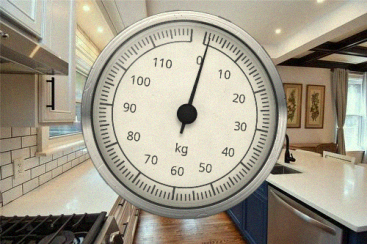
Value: 1,kg
